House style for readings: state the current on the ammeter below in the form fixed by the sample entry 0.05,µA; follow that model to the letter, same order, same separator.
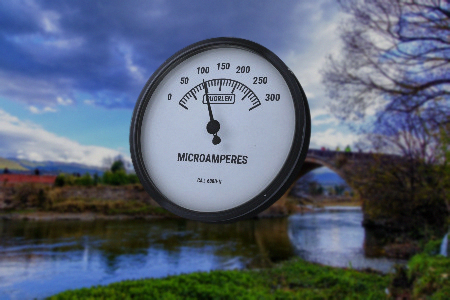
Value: 100,µA
